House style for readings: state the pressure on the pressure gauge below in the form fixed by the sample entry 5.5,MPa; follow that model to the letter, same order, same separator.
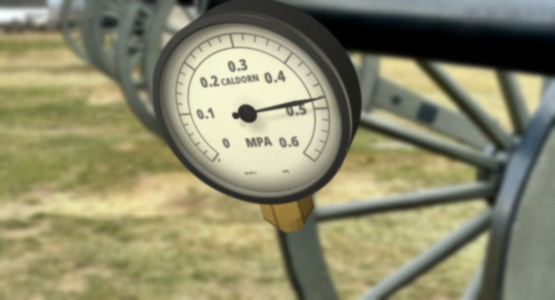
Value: 0.48,MPa
